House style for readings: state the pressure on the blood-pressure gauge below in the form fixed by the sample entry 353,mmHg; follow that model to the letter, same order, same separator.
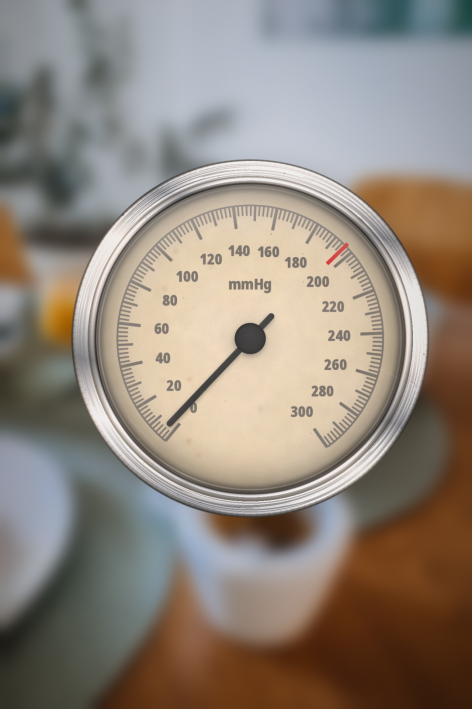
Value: 4,mmHg
